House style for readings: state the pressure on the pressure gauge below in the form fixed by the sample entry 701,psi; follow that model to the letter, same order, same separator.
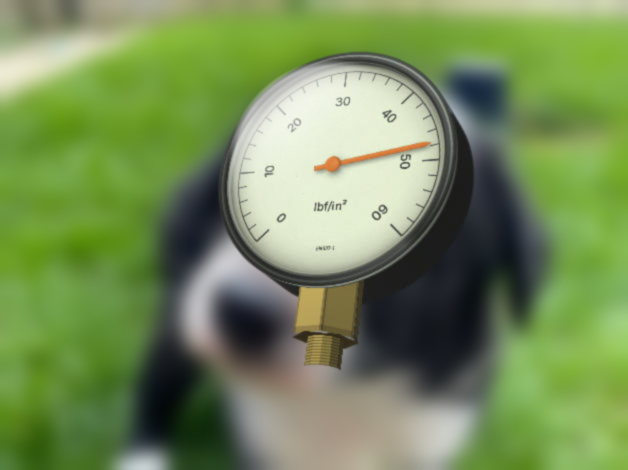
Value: 48,psi
